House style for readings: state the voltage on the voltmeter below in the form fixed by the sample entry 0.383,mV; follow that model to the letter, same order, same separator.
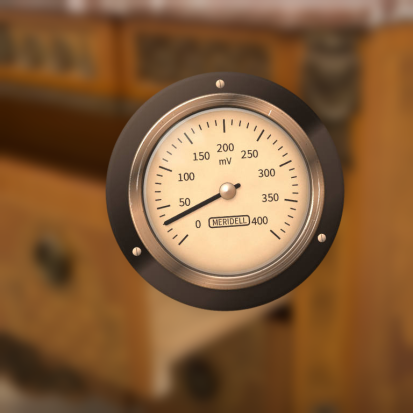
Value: 30,mV
